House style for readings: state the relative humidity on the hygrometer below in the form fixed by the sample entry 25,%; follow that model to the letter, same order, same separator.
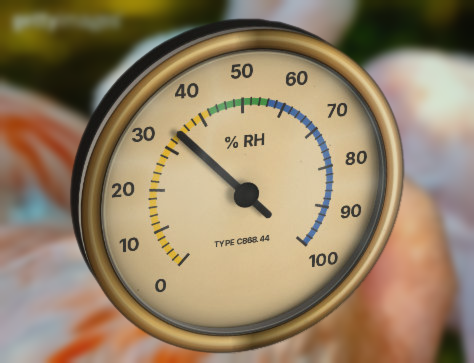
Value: 34,%
